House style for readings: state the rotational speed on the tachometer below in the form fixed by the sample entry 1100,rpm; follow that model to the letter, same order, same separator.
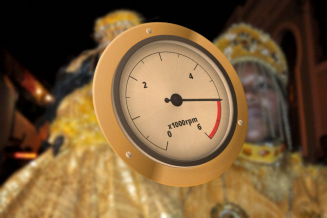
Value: 5000,rpm
